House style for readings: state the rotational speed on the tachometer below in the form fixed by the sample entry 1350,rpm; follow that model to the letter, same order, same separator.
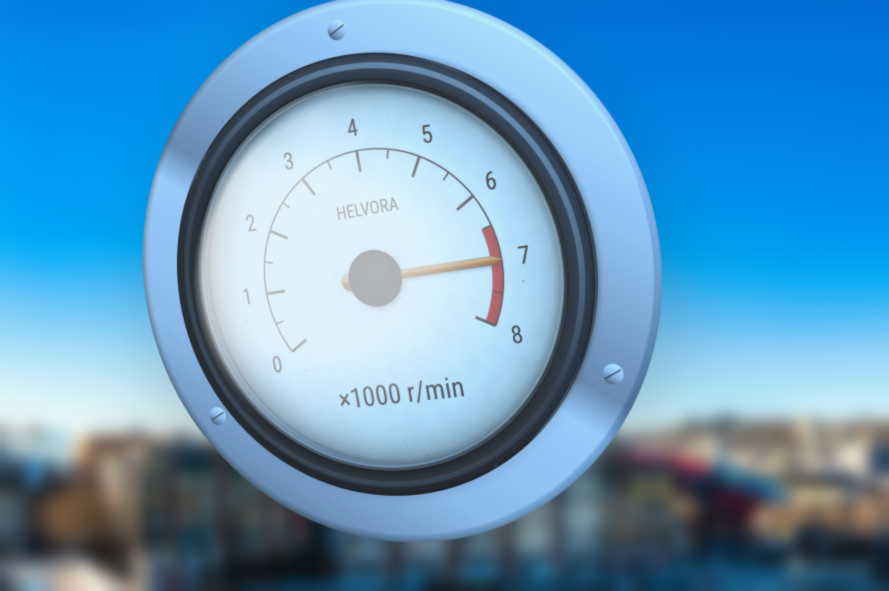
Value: 7000,rpm
